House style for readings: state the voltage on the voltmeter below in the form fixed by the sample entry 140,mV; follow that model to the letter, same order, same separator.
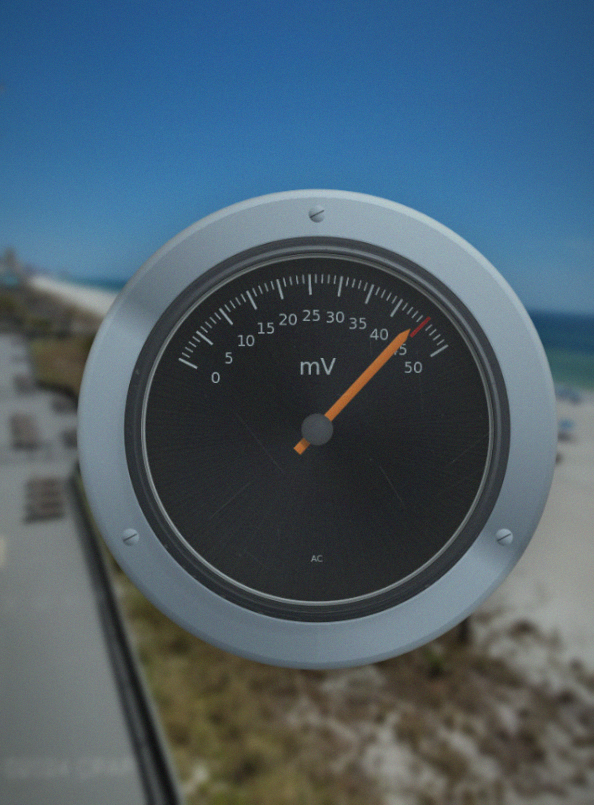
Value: 44,mV
